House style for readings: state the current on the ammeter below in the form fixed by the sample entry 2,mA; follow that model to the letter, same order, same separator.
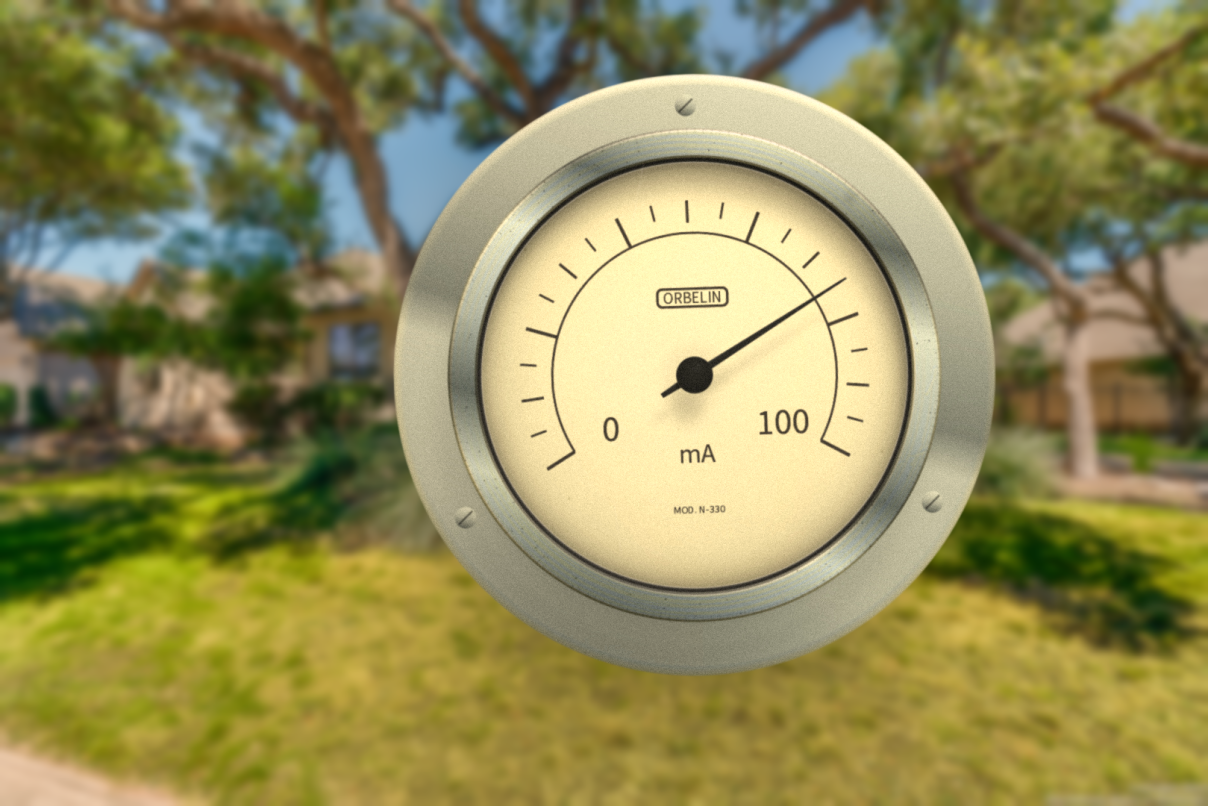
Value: 75,mA
